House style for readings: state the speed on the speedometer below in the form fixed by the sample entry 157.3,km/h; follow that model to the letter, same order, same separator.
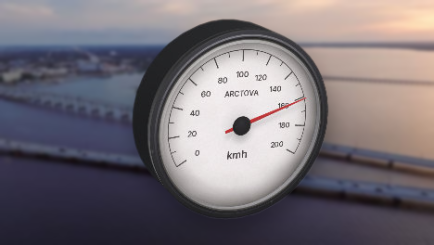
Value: 160,km/h
